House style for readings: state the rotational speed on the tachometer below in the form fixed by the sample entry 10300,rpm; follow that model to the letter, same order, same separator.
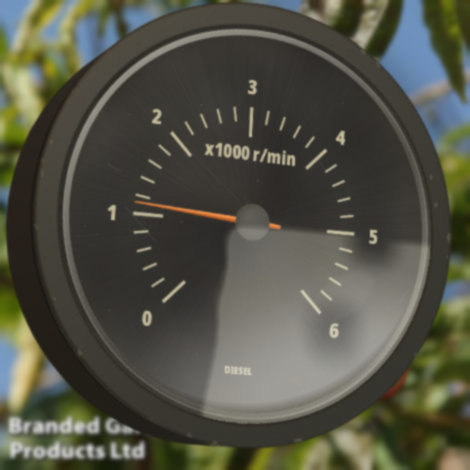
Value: 1100,rpm
